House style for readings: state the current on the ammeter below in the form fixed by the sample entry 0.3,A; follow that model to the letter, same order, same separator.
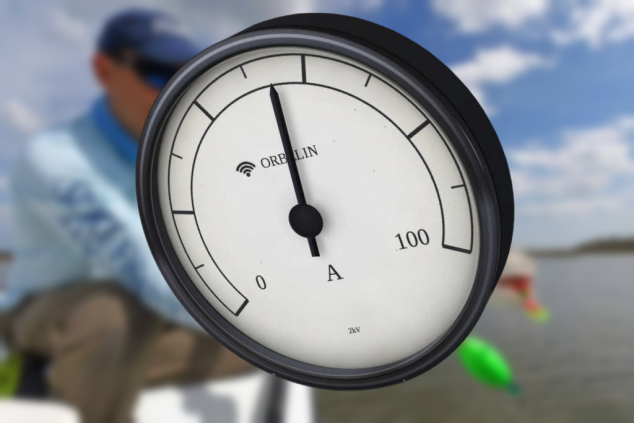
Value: 55,A
